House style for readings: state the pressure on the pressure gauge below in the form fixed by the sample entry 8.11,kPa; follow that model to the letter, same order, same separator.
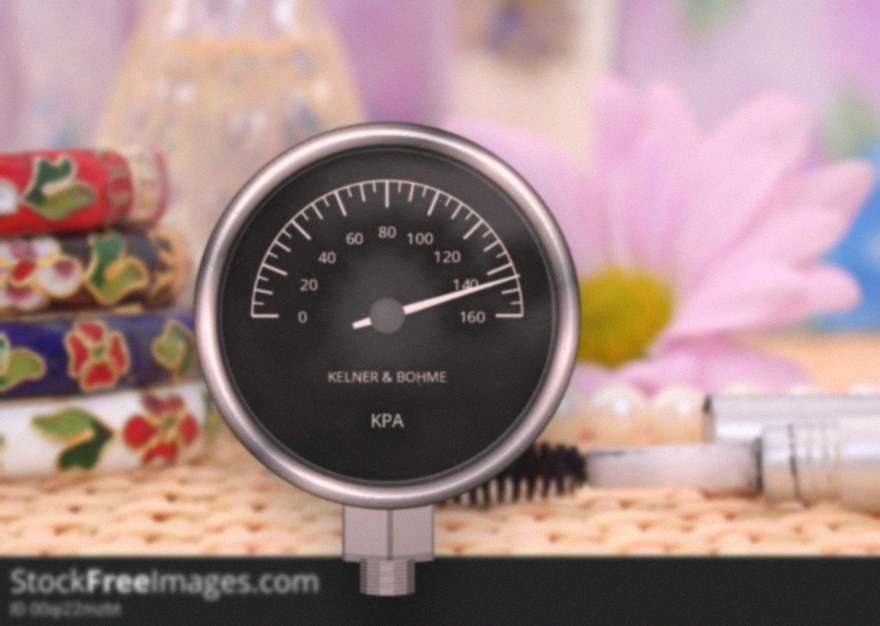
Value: 145,kPa
